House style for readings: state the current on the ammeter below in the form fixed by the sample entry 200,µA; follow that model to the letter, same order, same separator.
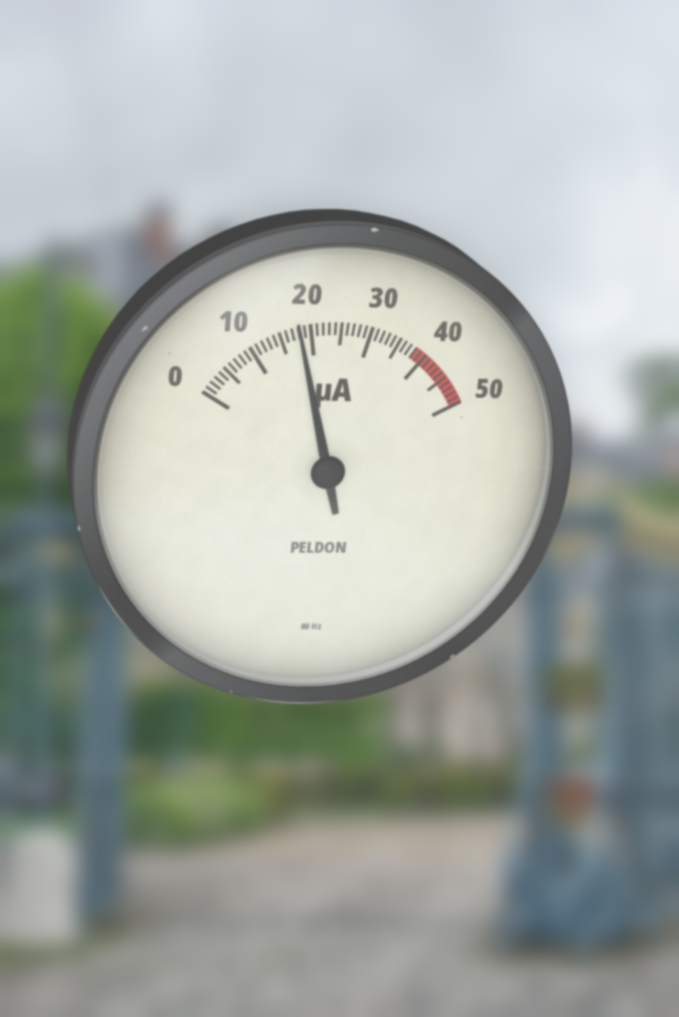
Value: 18,µA
